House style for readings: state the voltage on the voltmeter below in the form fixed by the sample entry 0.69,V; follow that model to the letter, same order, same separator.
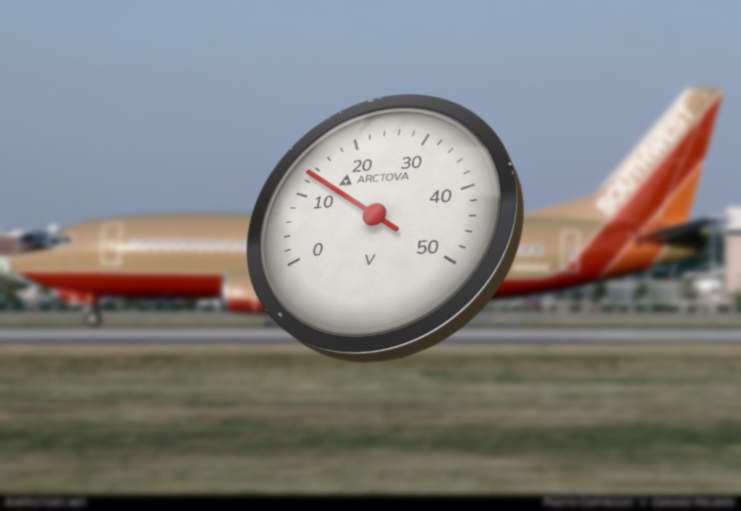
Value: 13,V
